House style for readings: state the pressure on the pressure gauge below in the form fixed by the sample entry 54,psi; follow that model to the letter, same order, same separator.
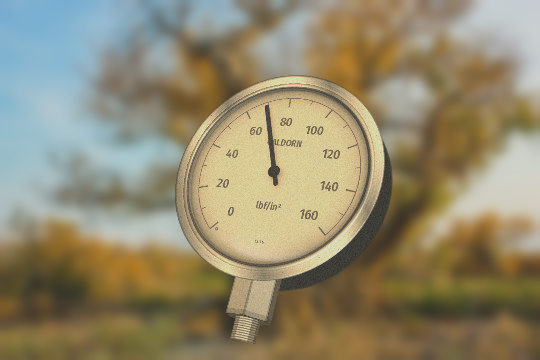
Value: 70,psi
